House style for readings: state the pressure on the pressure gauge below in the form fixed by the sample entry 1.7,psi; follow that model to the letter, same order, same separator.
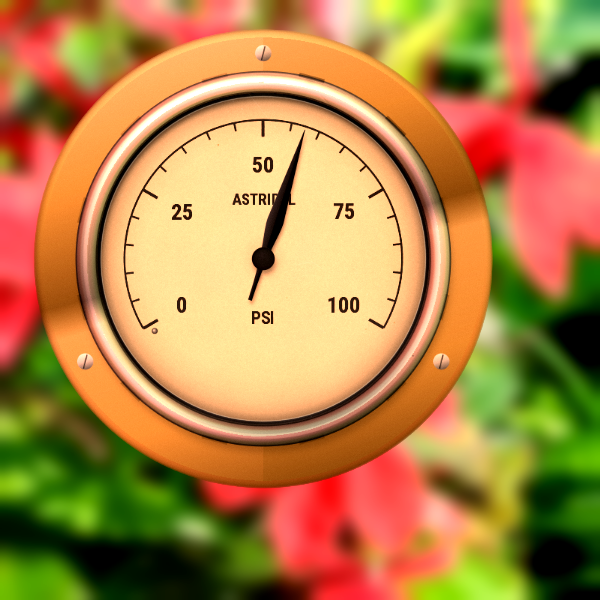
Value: 57.5,psi
